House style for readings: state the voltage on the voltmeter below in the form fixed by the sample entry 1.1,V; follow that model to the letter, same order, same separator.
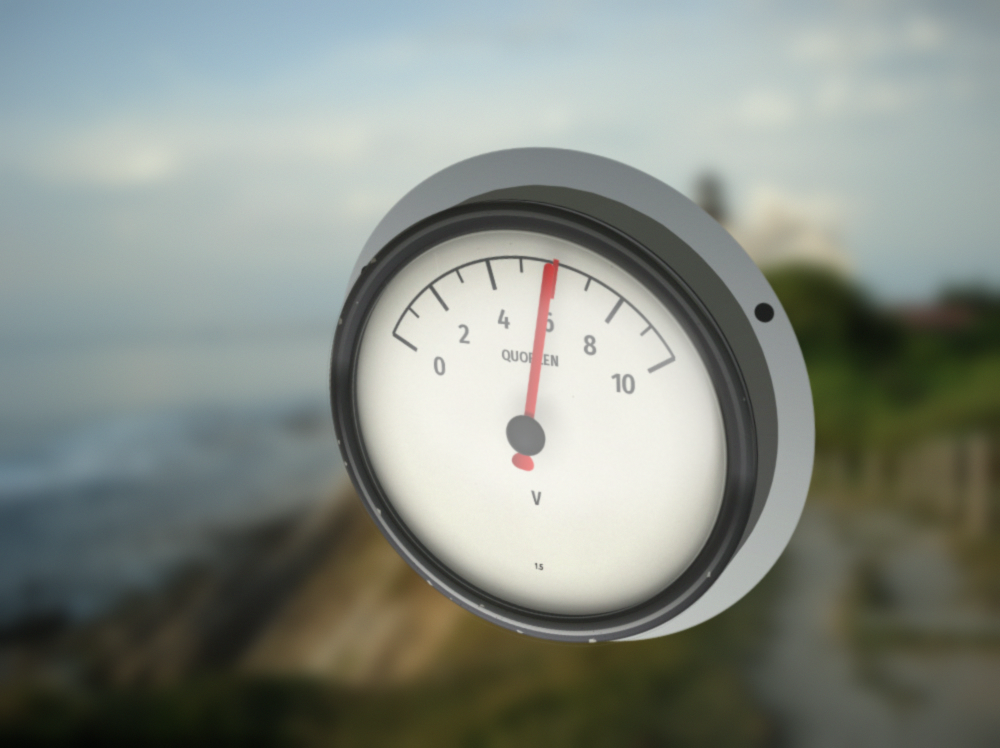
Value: 6,V
